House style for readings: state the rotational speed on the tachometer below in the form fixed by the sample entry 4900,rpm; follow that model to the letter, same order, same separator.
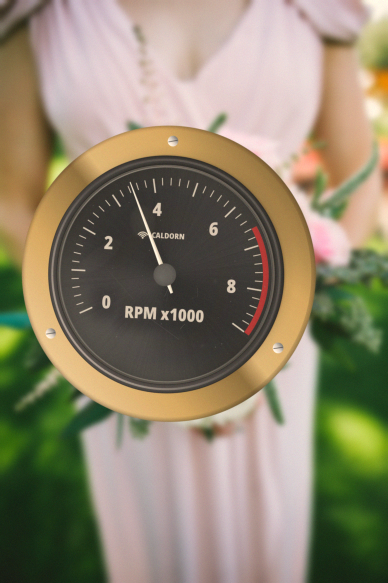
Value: 3500,rpm
